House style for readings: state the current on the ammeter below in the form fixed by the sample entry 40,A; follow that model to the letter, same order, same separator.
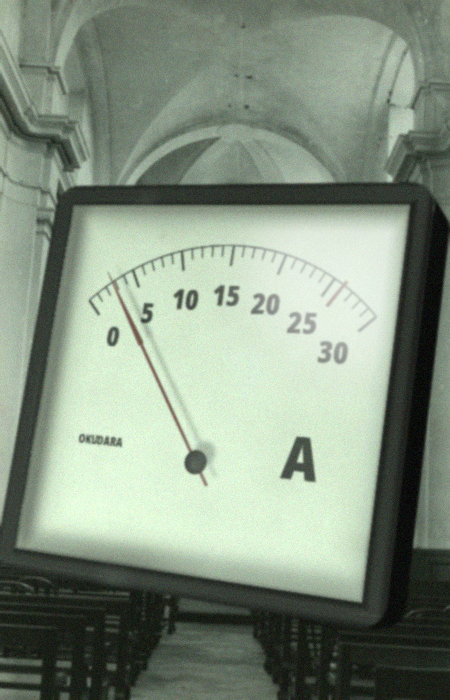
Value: 3,A
